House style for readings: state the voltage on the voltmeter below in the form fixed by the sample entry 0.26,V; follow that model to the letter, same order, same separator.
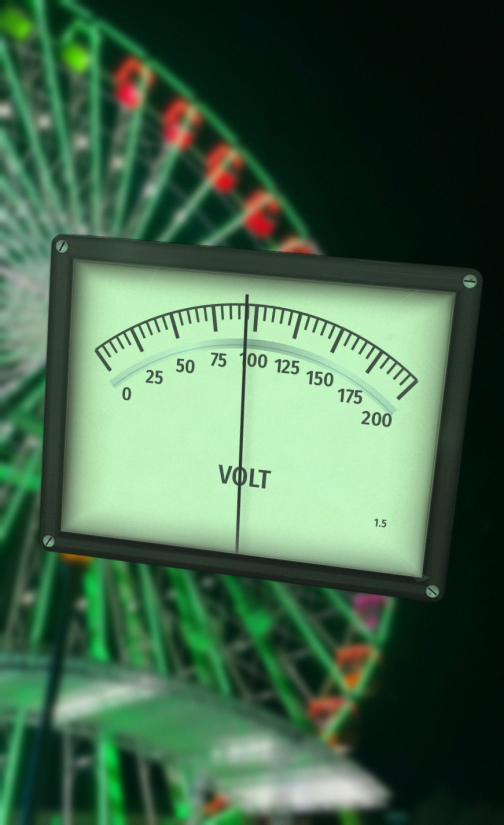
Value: 95,V
